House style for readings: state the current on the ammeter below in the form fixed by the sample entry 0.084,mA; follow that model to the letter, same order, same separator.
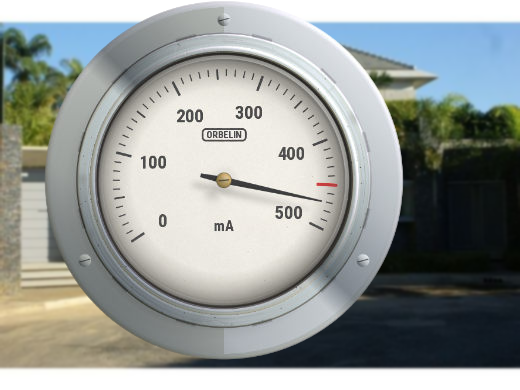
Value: 470,mA
